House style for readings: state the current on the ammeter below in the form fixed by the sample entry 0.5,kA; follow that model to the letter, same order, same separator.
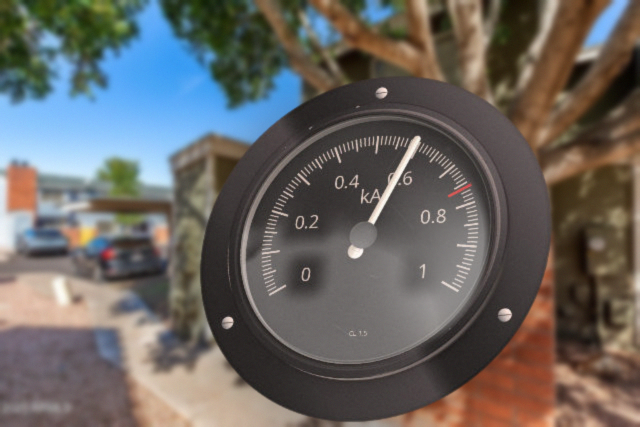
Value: 0.6,kA
